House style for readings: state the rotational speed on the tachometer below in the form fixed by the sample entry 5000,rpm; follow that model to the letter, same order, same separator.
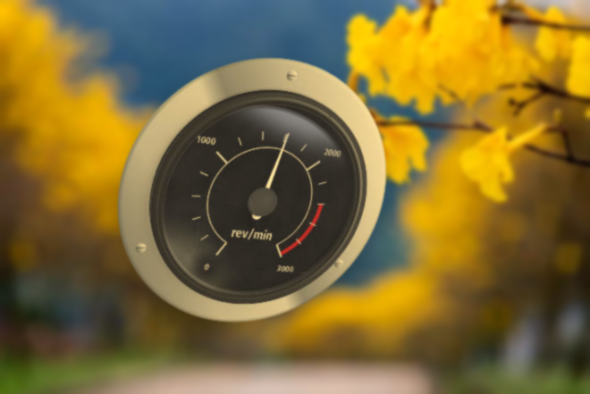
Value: 1600,rpm
